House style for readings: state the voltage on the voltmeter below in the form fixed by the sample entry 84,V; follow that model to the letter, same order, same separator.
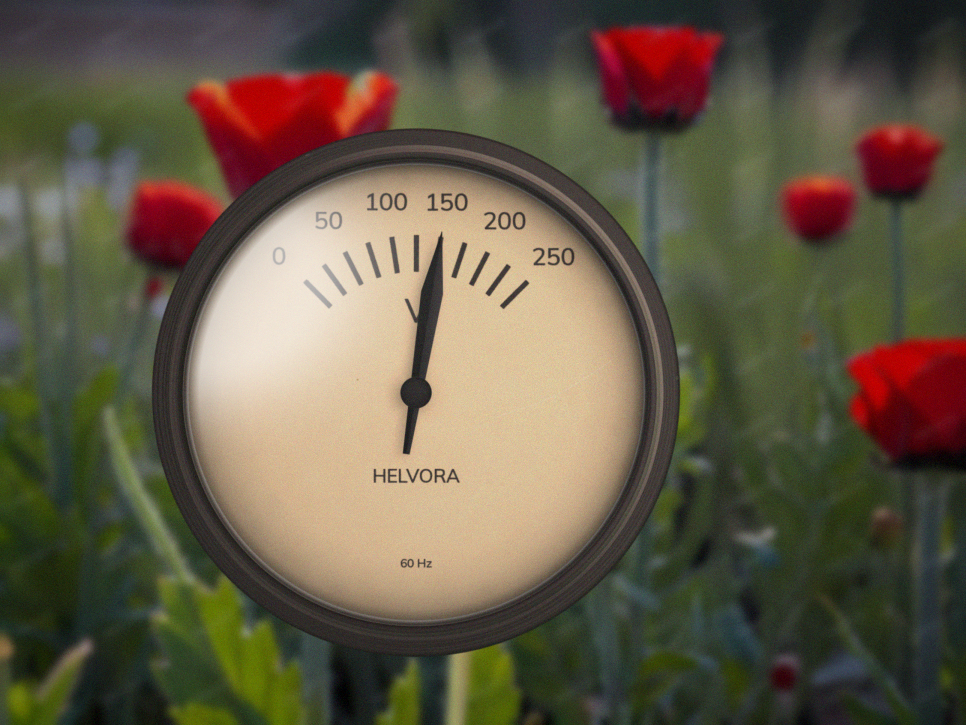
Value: 150,V
